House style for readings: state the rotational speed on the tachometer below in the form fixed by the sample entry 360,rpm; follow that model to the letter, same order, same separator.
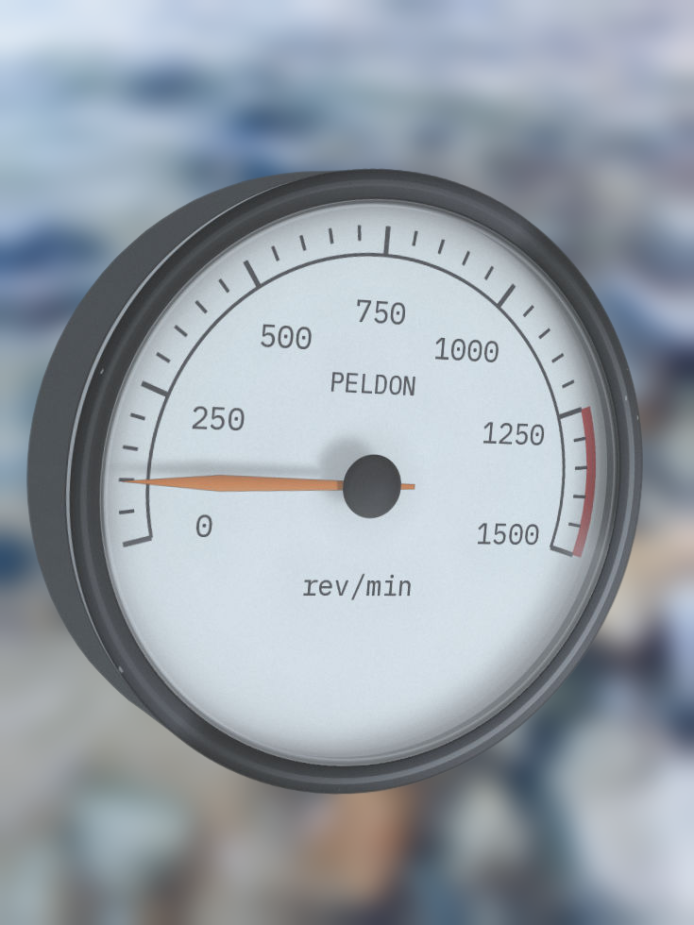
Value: 100,rpm
